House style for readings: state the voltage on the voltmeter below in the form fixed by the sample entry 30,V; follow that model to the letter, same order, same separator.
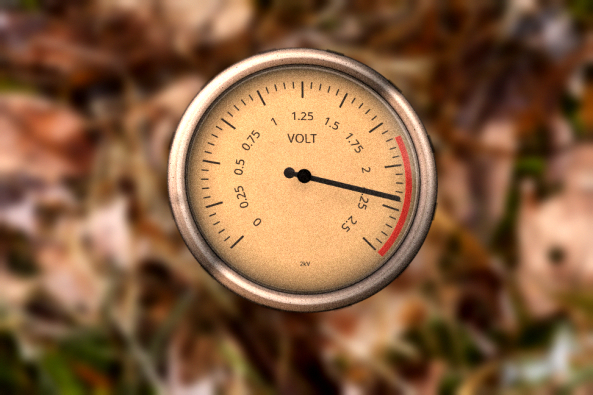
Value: 2.2,V
